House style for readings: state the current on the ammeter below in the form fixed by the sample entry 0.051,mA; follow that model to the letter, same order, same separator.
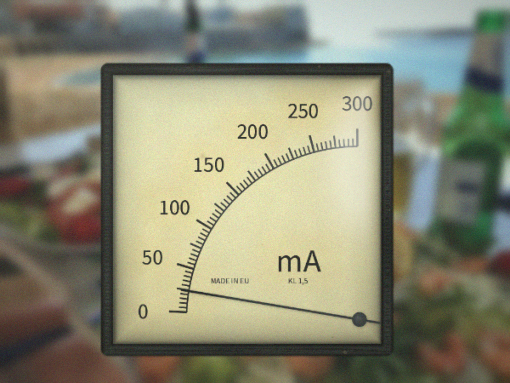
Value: 25,mA
